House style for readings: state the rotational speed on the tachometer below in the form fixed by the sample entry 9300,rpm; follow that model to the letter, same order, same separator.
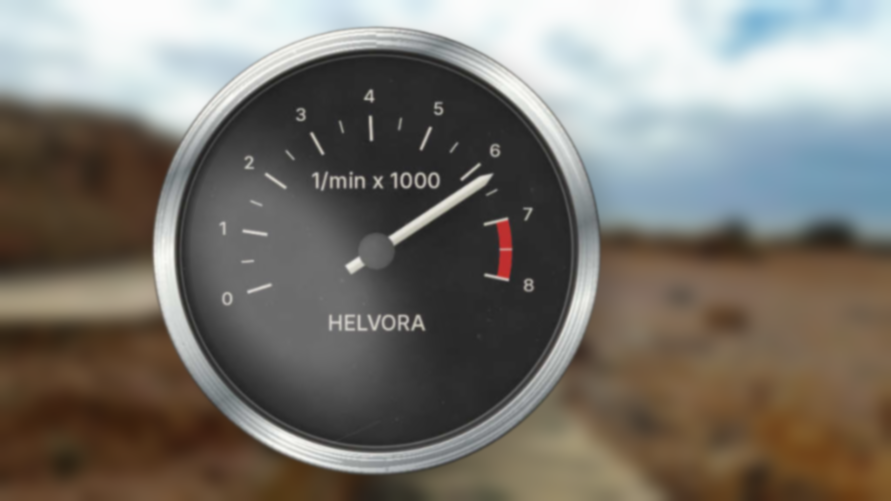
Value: 6250,rpm
